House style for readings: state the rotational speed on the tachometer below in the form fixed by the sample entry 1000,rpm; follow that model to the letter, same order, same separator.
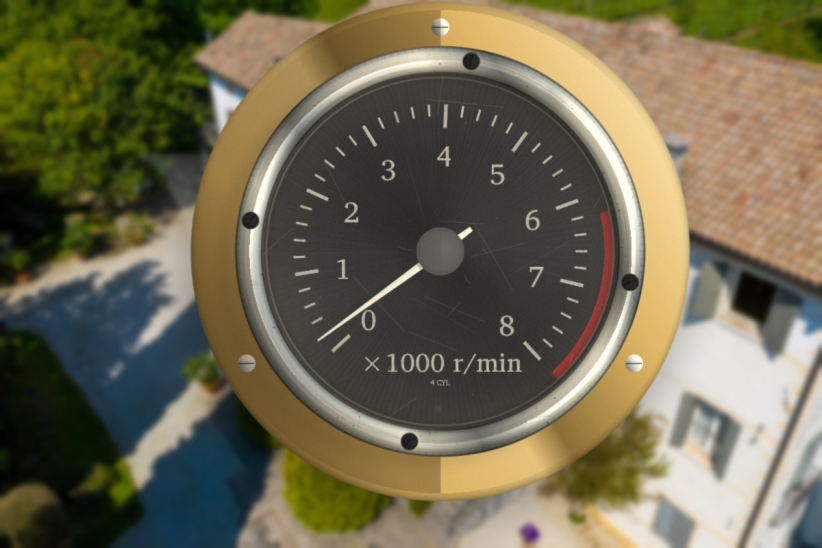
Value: 200,rpm
